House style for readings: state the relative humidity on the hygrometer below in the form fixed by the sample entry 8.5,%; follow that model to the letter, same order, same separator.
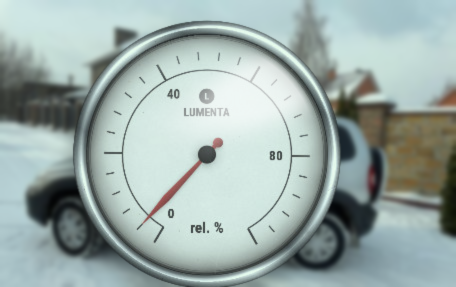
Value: 4,%
